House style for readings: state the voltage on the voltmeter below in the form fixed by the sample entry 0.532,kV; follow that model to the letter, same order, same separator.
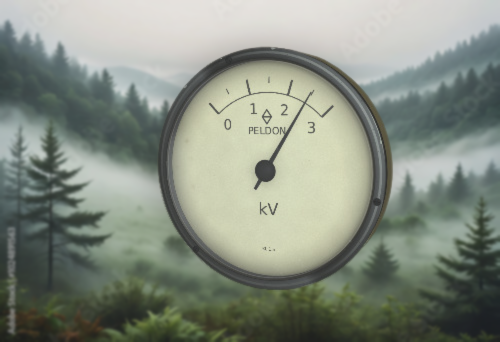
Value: 2.5,kV
